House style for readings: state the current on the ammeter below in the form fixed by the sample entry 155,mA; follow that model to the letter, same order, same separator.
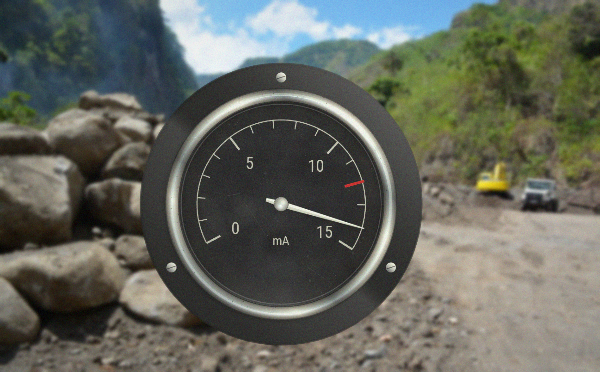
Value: 14,mA
